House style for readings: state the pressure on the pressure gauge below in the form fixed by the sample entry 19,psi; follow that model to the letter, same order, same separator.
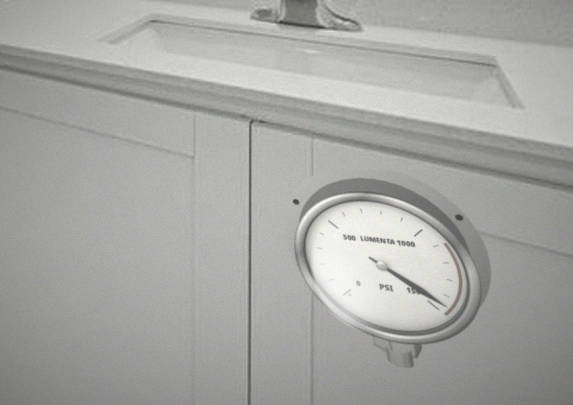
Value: 1450,psi
